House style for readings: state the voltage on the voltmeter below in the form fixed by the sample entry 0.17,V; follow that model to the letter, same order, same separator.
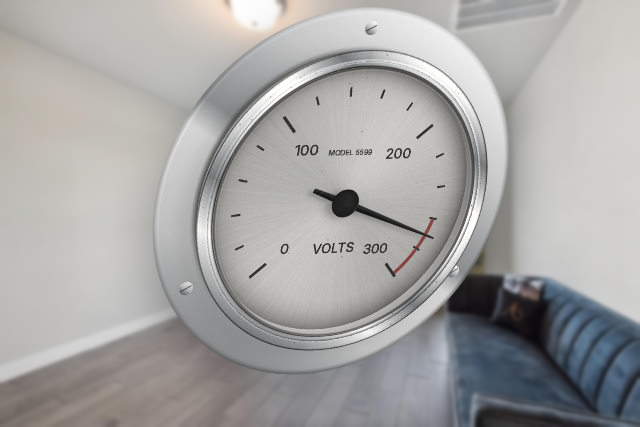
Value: 270,V
